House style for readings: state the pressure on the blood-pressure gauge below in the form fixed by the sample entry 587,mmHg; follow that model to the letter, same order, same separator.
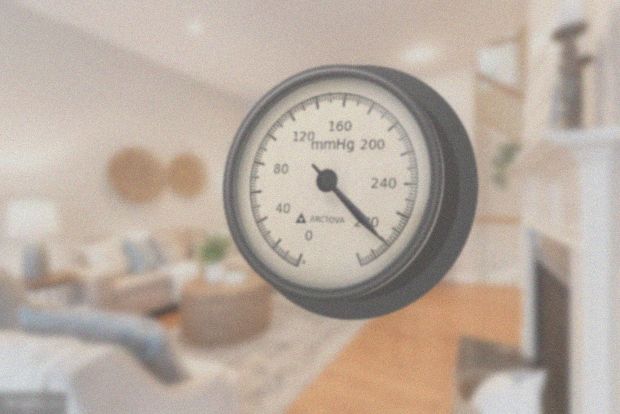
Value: 280,mmHg
